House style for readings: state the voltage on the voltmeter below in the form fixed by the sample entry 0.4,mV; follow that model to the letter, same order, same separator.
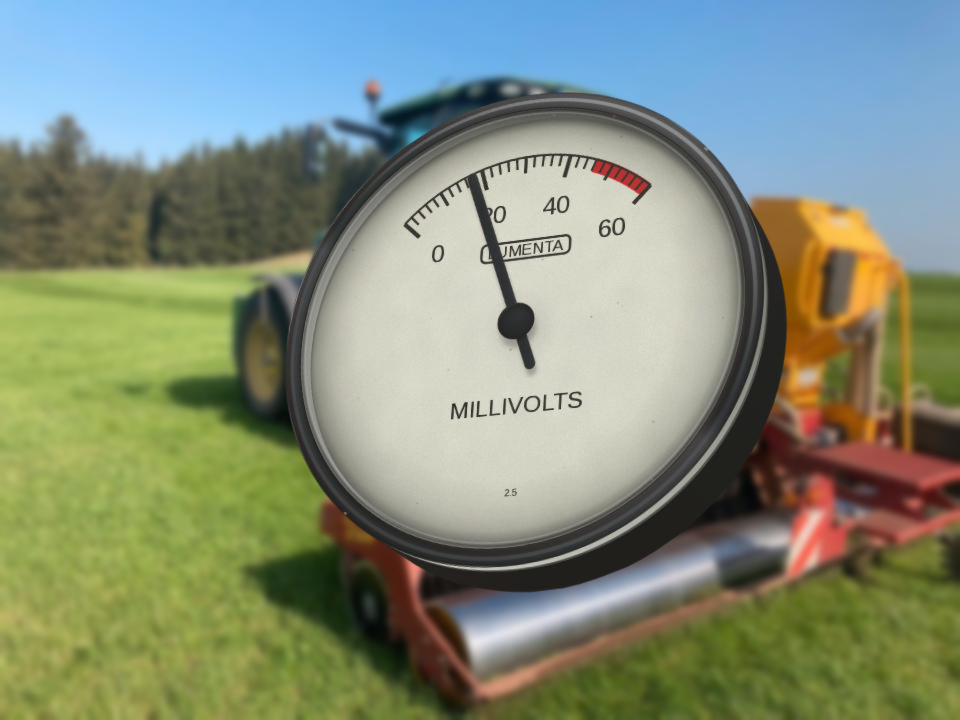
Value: 18,mV
